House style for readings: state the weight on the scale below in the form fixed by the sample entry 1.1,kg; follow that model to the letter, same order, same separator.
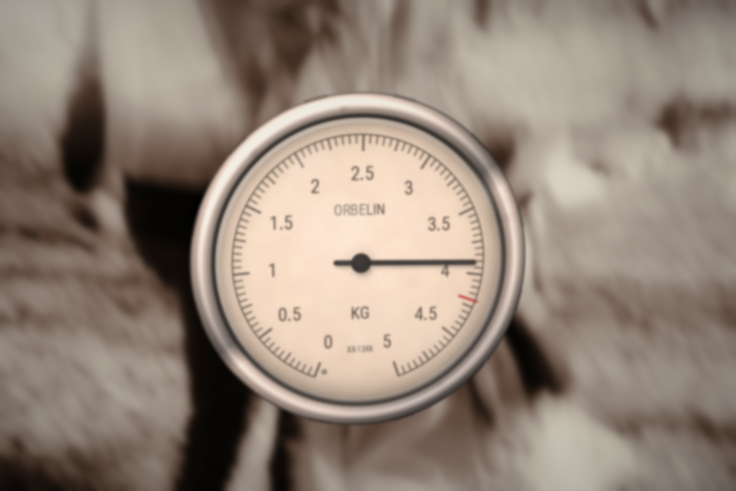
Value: 3.9,kg
